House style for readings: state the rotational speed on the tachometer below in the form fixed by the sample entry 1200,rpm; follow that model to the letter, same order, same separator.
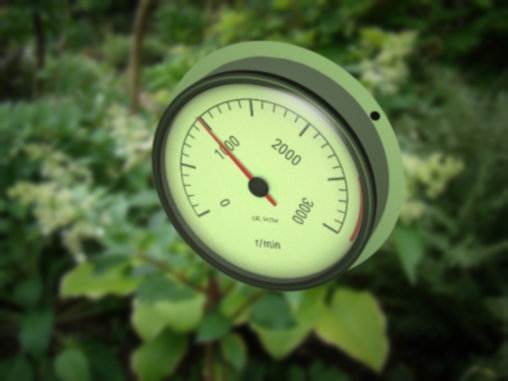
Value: 1000,rpm
